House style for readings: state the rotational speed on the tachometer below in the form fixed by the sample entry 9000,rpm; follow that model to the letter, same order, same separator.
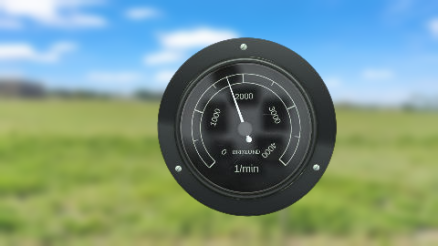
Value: 1750,rpm
